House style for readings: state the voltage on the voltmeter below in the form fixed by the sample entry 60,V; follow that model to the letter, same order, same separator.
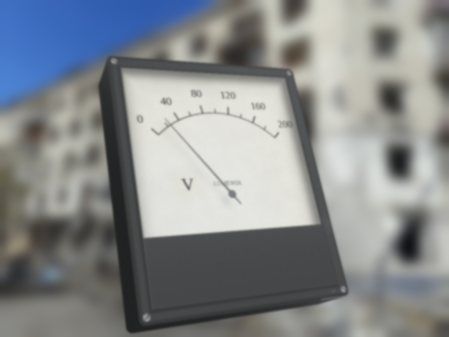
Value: 20,V
